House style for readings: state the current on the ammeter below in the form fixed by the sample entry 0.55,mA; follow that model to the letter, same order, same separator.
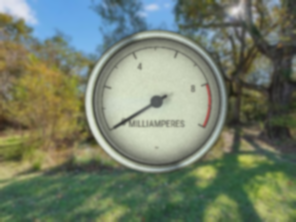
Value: 0,mA
